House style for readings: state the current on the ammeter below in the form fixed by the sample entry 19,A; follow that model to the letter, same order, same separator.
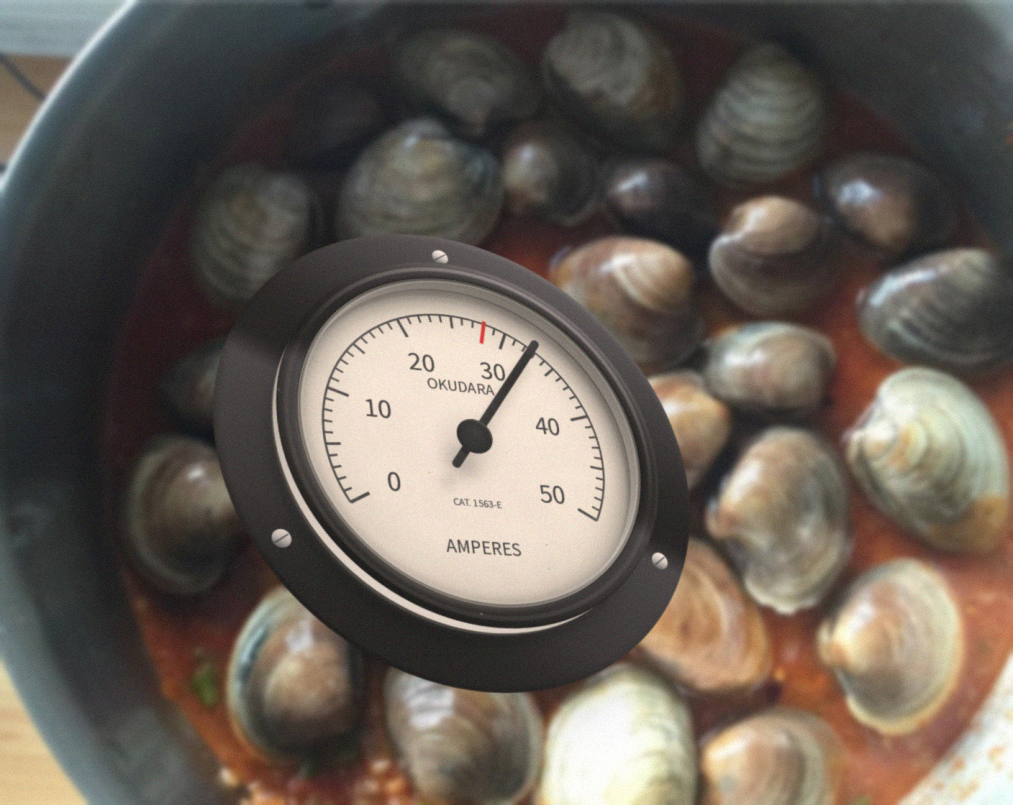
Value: 32.5,A
